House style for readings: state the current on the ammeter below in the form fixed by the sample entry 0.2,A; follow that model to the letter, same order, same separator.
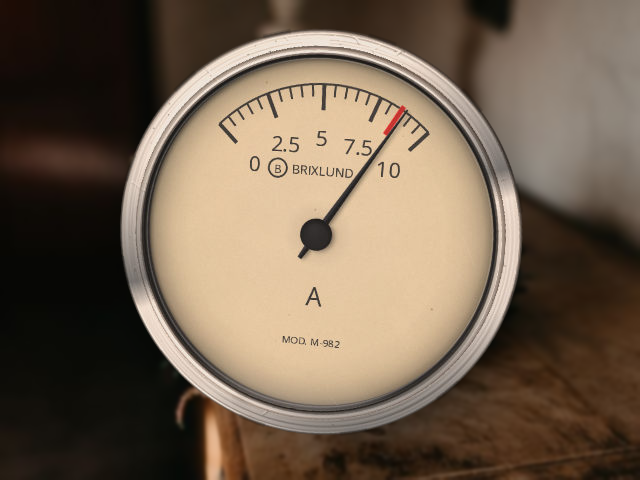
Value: 8.75,A
